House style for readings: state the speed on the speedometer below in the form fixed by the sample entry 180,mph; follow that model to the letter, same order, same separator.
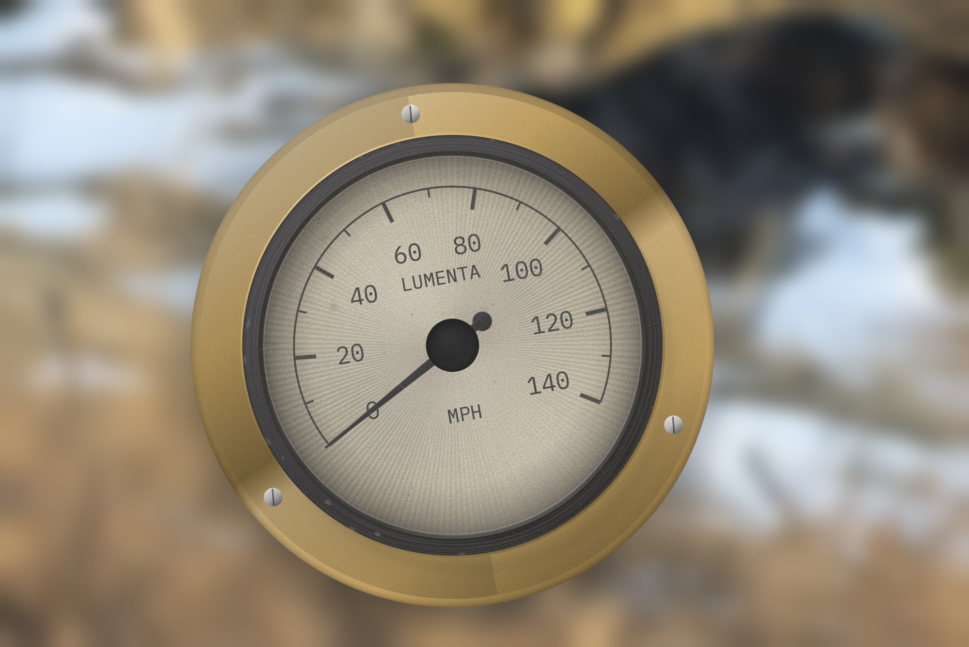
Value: 0,mph
